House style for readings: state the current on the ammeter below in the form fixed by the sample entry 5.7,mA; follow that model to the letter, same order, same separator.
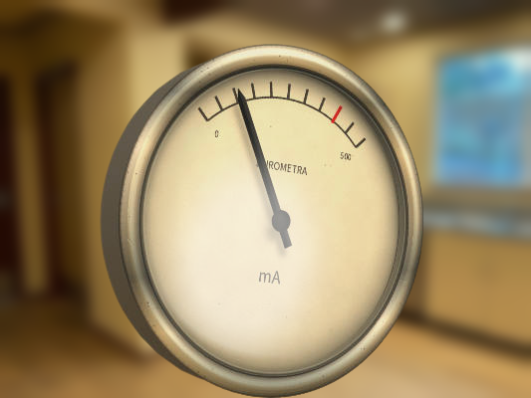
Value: 100,mA
